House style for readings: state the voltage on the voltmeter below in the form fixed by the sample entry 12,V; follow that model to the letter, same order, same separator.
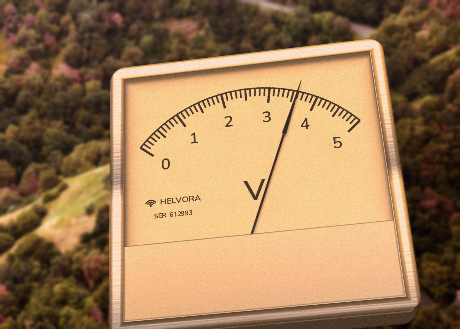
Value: 3.6,V
